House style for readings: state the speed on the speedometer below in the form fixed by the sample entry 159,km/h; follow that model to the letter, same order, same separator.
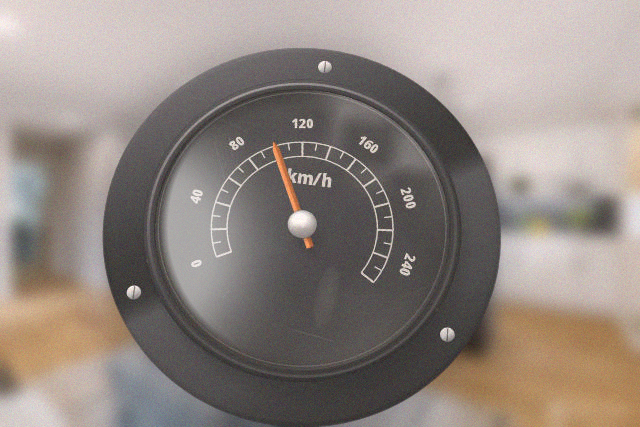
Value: 100,km/h
